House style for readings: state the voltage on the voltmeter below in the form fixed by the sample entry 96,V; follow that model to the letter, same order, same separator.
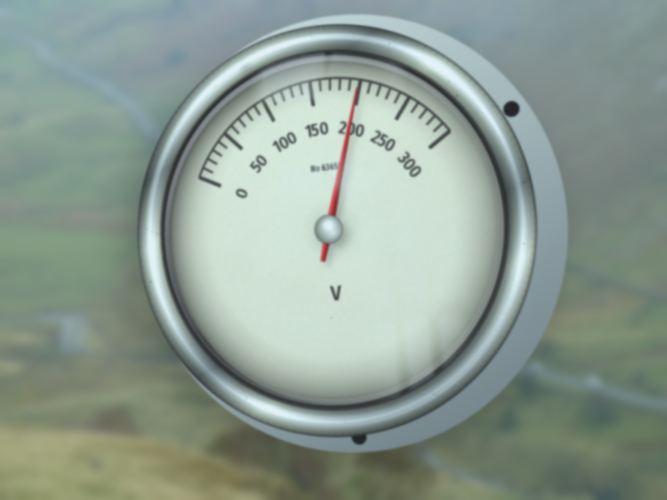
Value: 200,V
